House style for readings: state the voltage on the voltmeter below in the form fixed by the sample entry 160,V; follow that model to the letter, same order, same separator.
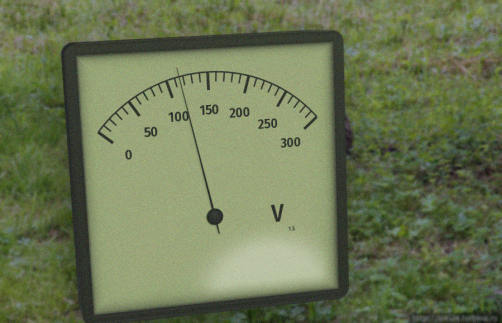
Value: 115,V
